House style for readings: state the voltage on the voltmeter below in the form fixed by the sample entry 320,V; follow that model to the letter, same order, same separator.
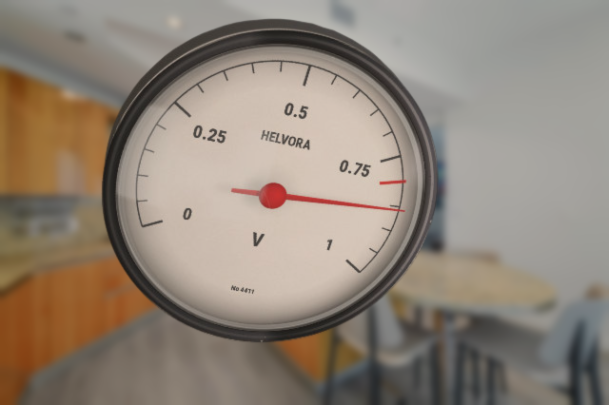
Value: 0.85,V
